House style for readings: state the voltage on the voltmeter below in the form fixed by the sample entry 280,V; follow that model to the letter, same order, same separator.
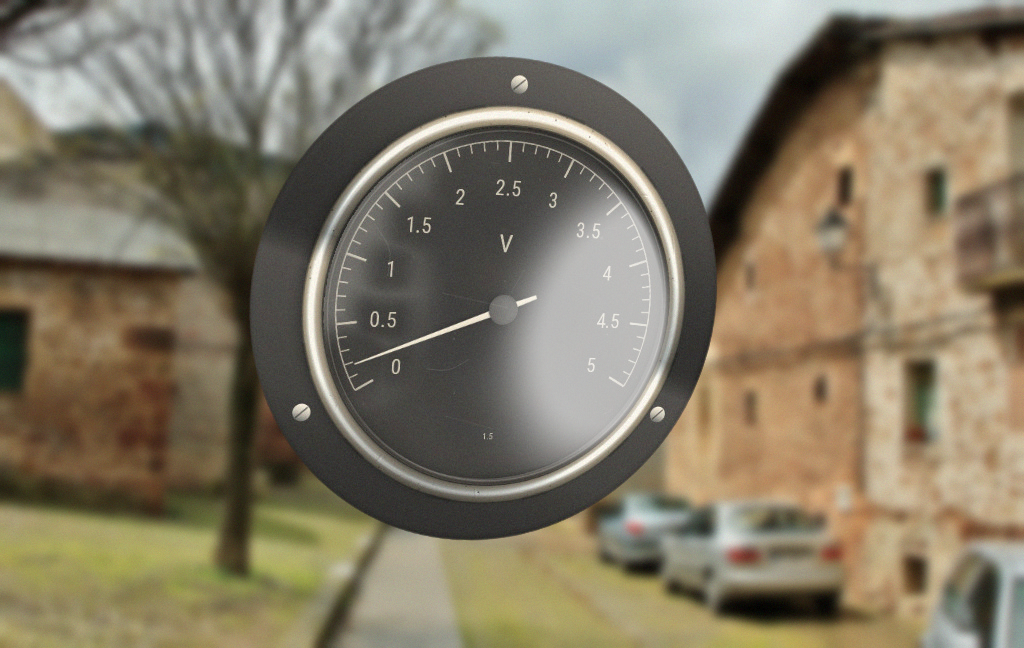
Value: 0.2,V
